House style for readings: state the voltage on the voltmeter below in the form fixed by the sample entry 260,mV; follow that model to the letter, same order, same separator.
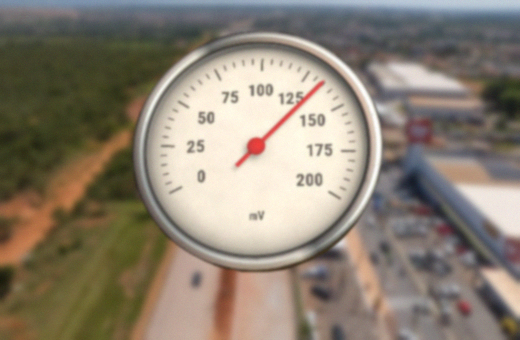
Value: 135,mV
